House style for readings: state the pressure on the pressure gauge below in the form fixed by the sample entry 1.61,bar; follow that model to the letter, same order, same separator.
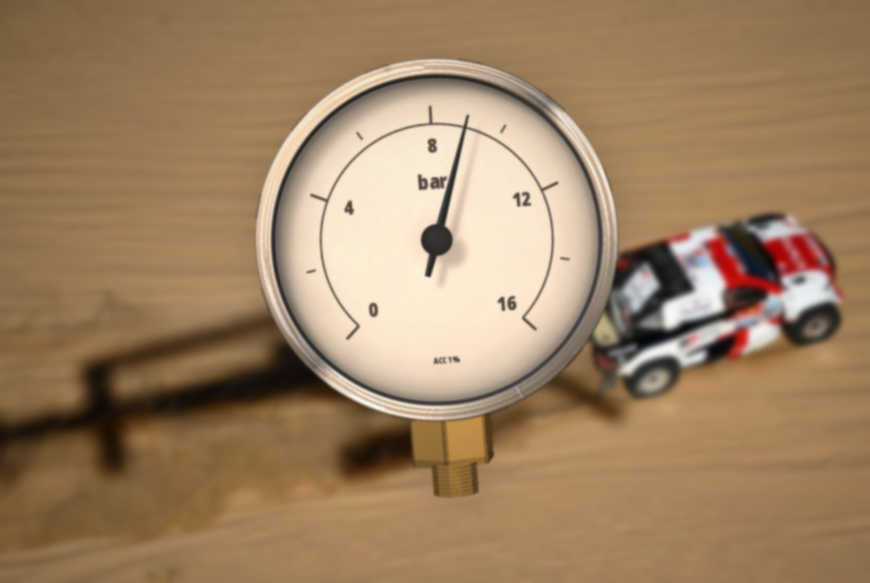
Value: 9,bar
